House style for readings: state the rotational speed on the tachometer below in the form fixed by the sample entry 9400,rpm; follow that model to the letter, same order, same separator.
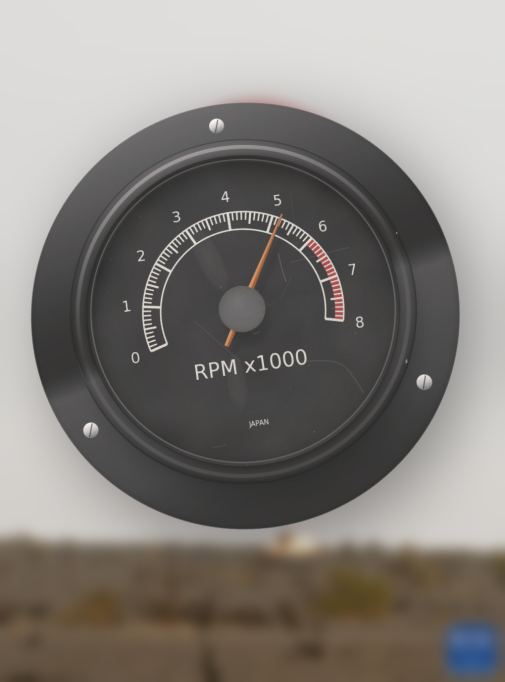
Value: 5200,rpm
